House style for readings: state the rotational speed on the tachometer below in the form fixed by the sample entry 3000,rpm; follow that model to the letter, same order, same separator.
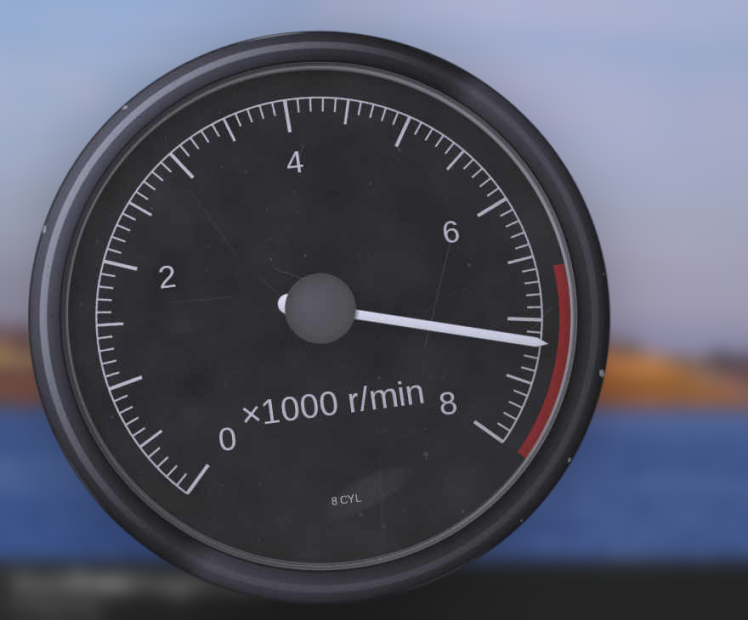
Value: 7200,rpm
